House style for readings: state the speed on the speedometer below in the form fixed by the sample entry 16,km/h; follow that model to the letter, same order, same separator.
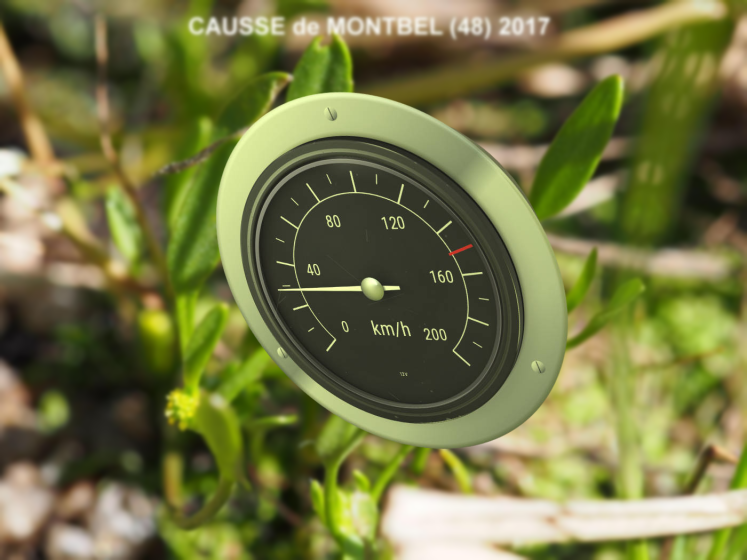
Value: 30,km/h
